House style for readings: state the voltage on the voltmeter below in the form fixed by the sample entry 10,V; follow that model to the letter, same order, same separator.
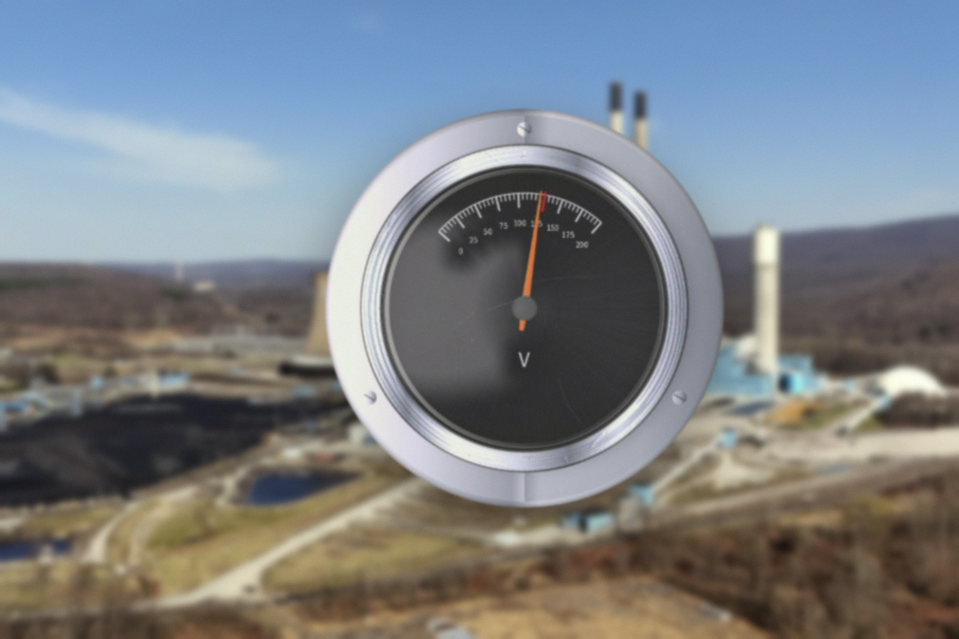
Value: 125,V
